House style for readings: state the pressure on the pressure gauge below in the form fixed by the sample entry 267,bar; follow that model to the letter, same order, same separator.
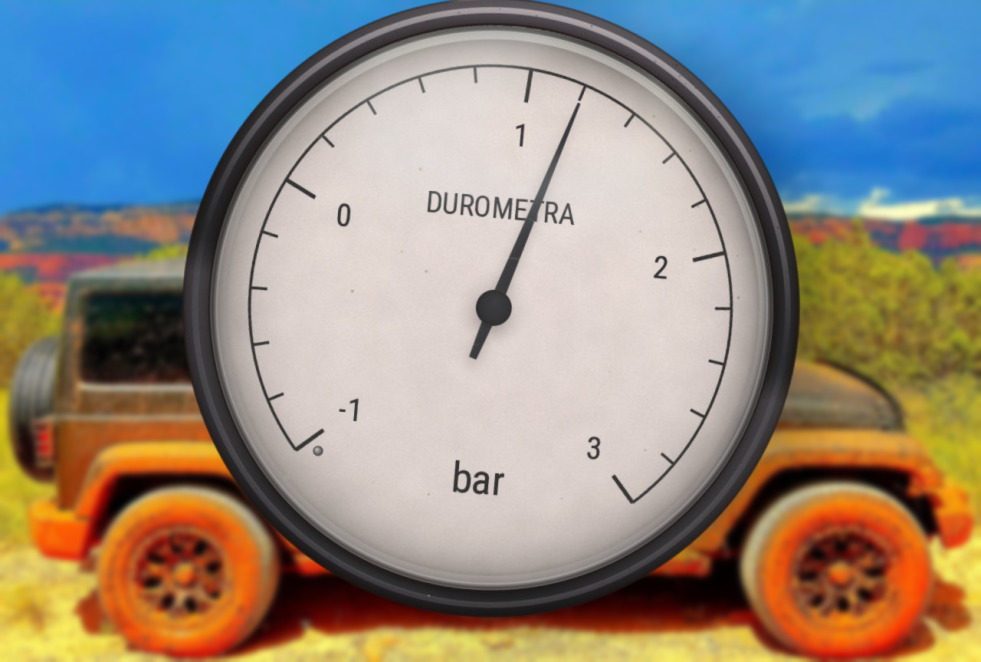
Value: 1.2,bar
